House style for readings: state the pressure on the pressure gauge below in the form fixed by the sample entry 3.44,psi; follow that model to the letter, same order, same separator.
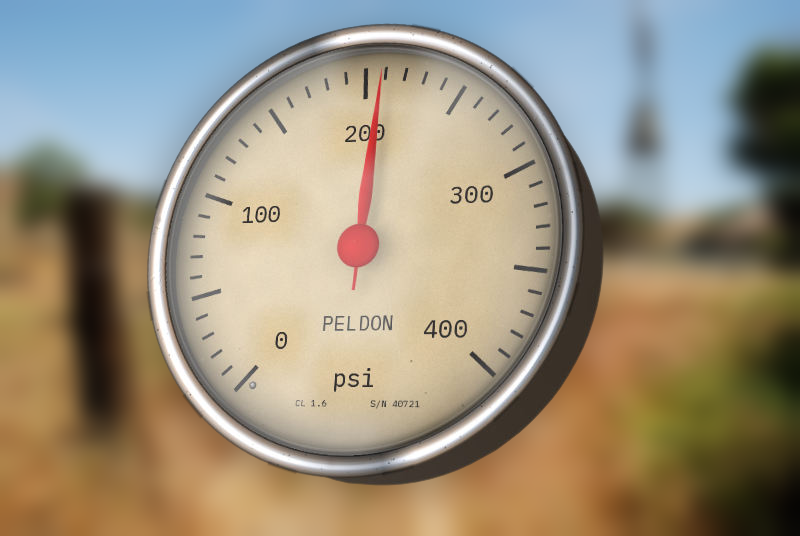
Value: 210,psi
